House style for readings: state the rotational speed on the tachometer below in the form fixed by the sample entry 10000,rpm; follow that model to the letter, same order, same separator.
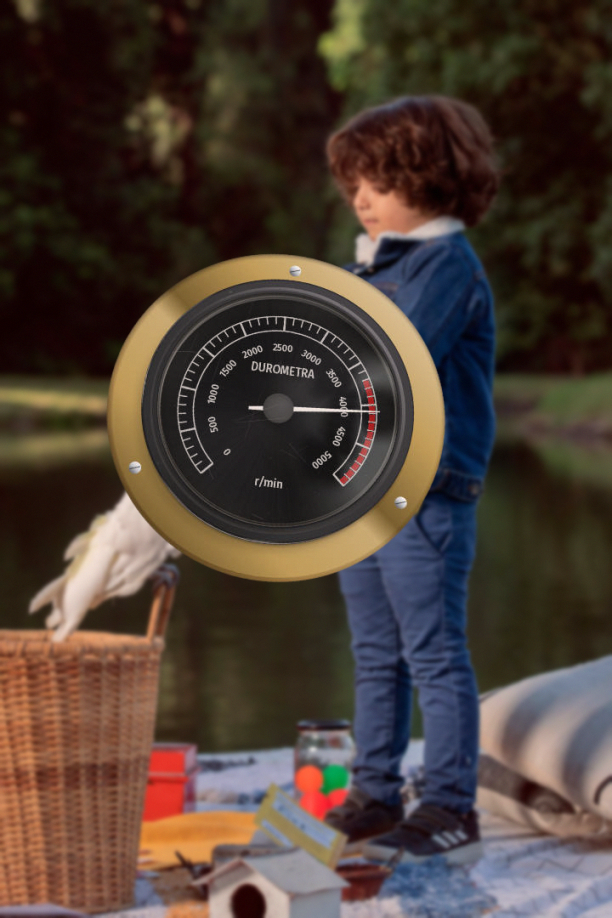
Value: 4100,rpm
